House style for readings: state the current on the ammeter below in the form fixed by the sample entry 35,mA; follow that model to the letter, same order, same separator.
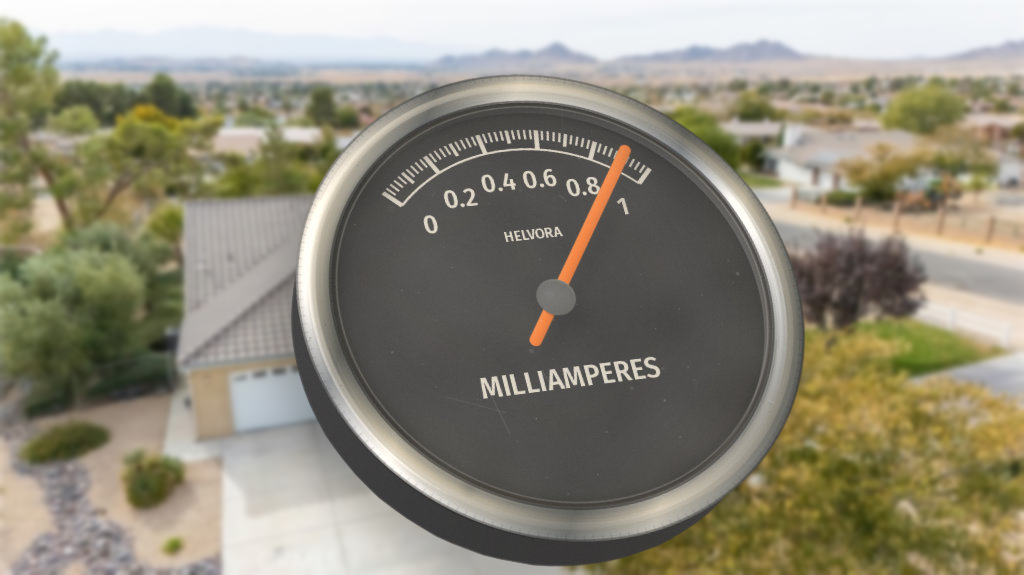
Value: 0.9,mA
